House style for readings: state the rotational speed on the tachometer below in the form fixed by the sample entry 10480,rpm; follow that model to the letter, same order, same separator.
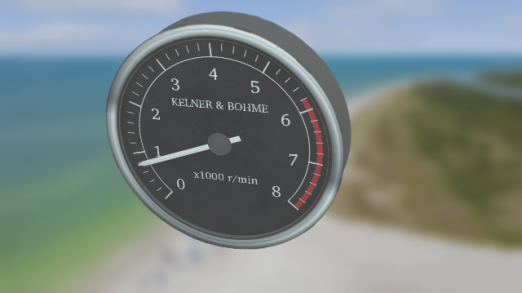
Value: 800,rpm
